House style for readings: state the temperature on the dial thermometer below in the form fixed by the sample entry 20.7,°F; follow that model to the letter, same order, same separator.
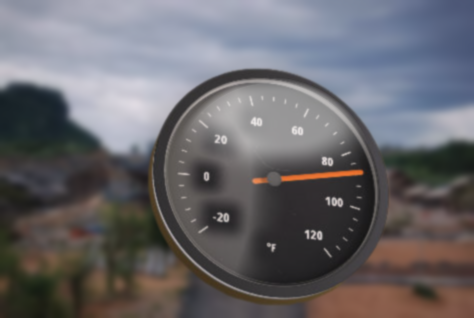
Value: 88,°F
